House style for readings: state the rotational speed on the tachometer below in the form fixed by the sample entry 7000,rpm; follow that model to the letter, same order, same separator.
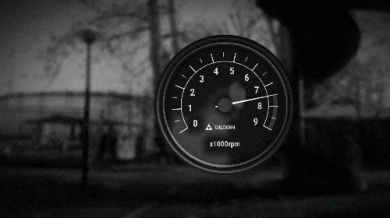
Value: 7500,rpm
